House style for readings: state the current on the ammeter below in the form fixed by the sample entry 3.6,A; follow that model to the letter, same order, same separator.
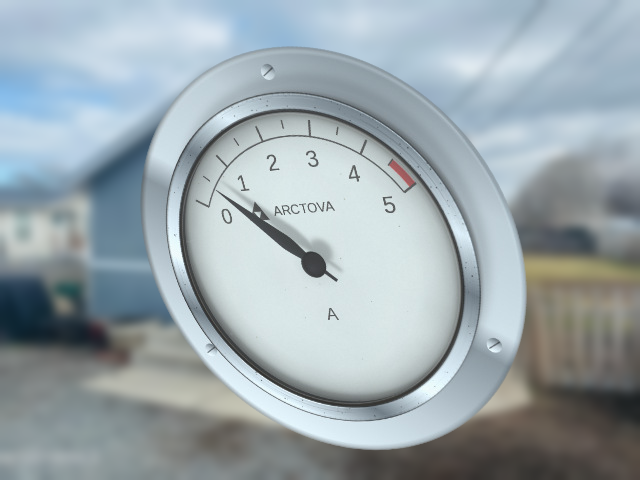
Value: 0.5,A
